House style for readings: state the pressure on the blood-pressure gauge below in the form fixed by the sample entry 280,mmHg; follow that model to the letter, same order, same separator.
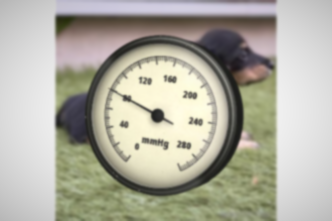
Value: 80,mmHg
